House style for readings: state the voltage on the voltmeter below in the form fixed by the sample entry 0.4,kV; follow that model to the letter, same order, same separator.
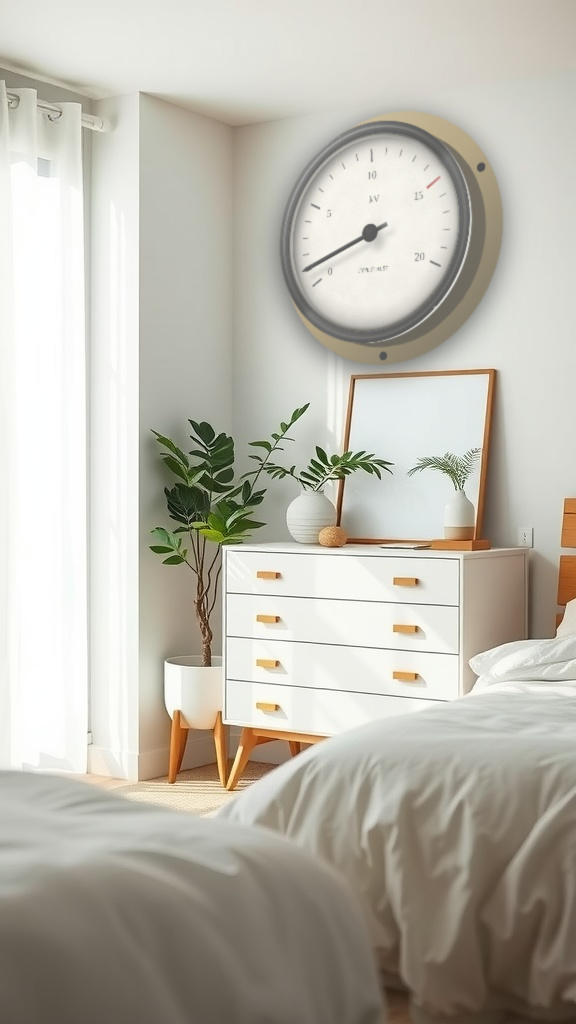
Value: 1,kV
